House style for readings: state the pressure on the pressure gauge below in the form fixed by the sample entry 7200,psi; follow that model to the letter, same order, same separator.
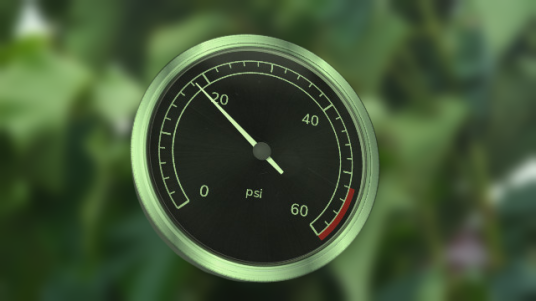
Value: 18,psi
